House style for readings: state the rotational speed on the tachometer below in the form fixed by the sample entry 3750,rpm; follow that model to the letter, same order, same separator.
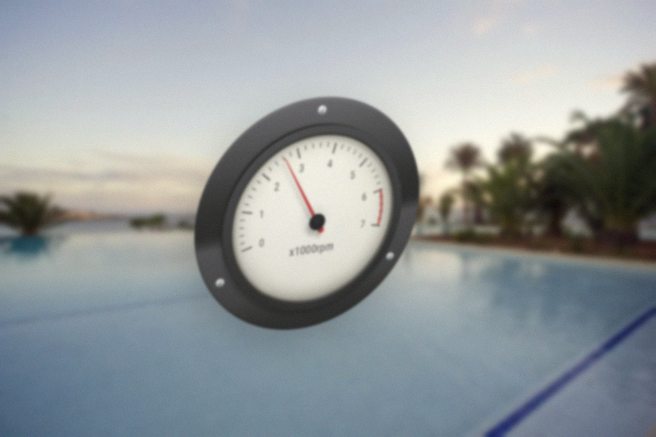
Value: 2600,rpm
